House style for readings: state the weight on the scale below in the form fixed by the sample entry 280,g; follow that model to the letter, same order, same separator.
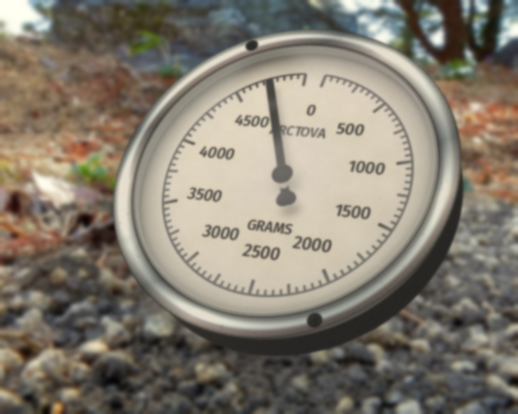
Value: 4750,g
